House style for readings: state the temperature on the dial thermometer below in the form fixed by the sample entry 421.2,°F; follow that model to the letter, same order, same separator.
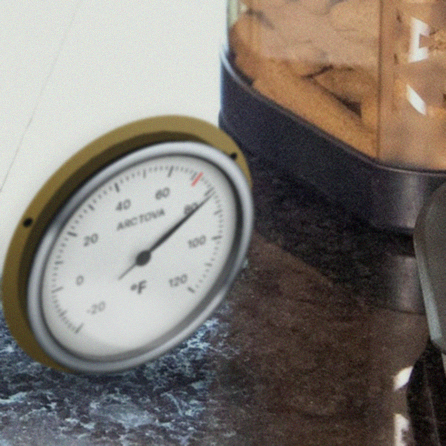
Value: 80,°F
